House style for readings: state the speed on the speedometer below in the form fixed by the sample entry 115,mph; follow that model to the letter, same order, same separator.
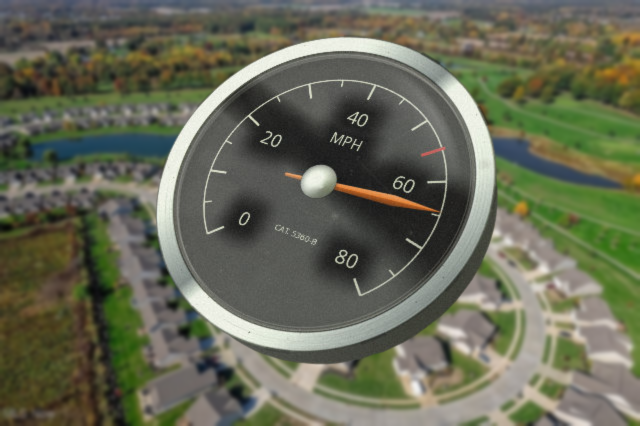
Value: 65,mph
